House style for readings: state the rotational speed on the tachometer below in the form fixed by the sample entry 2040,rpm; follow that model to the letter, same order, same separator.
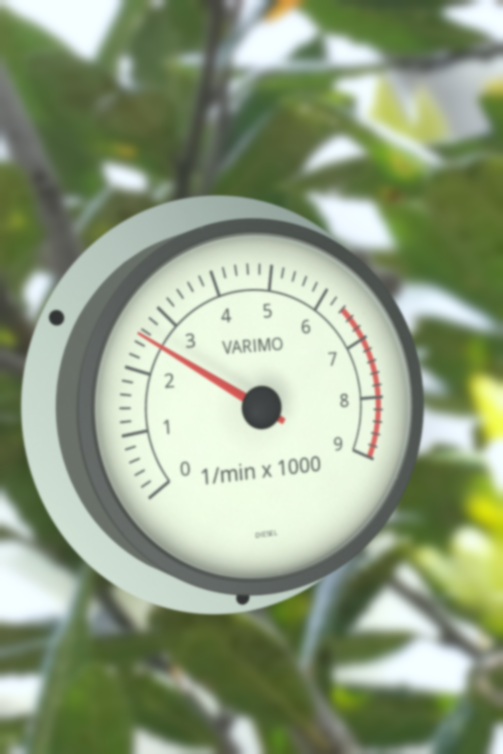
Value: 2500,rpm
